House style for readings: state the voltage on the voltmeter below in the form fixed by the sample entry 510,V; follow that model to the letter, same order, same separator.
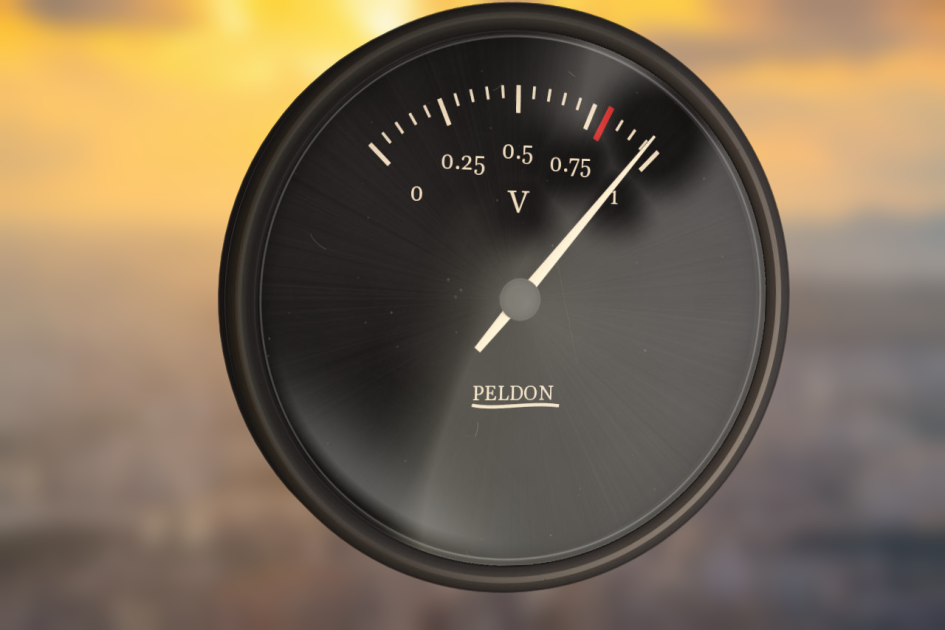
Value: 0.95,V
